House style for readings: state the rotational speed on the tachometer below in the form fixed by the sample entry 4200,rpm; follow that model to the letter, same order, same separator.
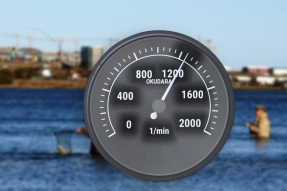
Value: 1250,rpm
